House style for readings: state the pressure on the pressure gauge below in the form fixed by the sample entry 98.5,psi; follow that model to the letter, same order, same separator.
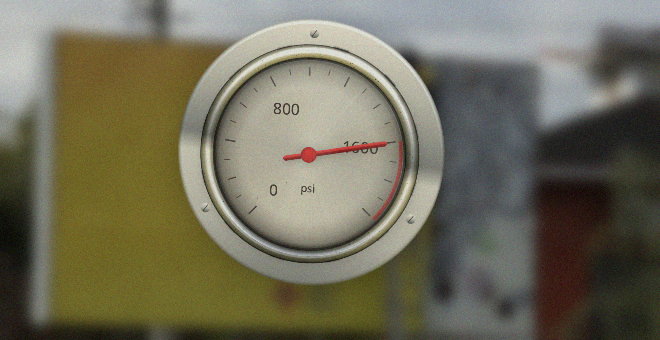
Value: 1600,psi
